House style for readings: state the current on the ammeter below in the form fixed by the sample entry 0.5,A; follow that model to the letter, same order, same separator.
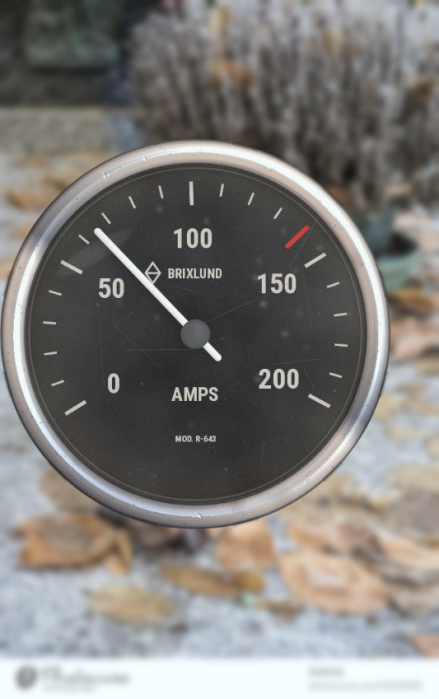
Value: 65,A
